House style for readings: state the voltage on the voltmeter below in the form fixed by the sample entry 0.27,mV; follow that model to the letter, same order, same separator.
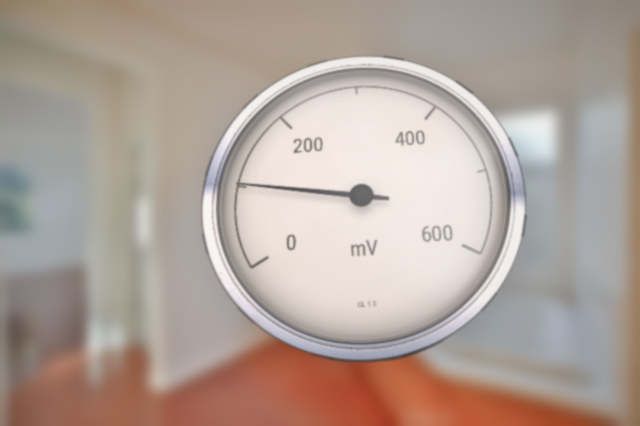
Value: 100,mV
